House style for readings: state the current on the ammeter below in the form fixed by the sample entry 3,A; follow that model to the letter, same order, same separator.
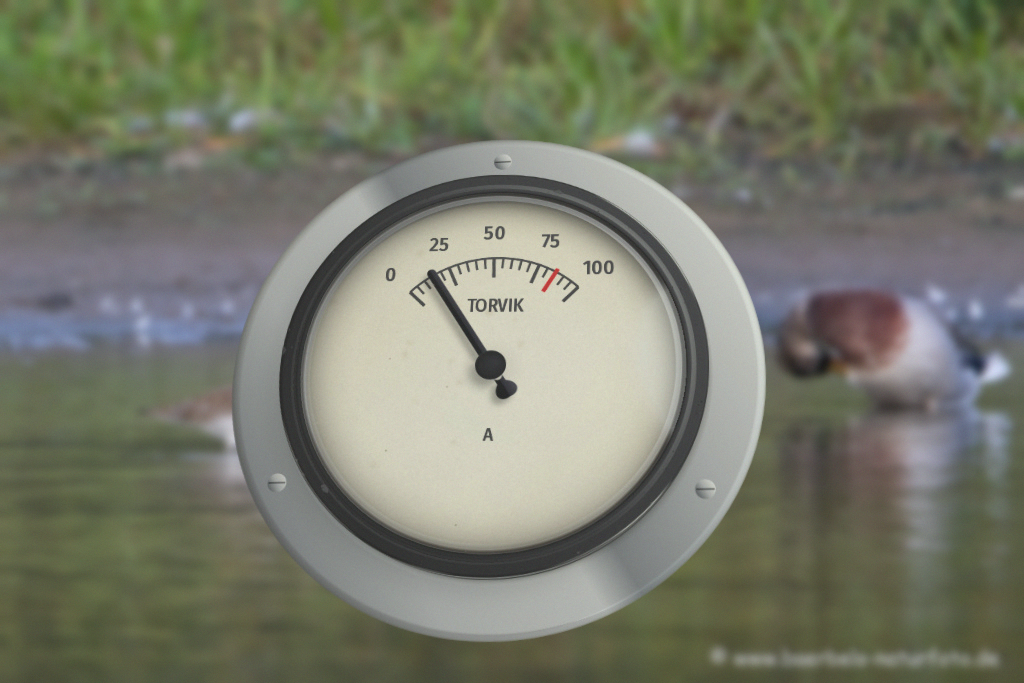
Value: 15,A
